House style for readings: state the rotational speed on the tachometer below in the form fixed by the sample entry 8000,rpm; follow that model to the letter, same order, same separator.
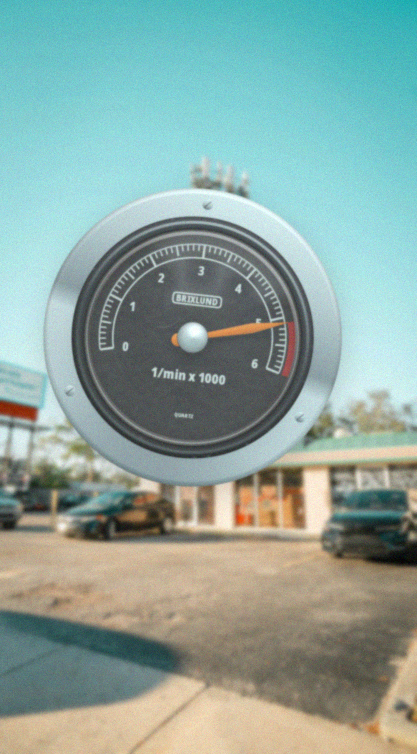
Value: 5100,rpm
